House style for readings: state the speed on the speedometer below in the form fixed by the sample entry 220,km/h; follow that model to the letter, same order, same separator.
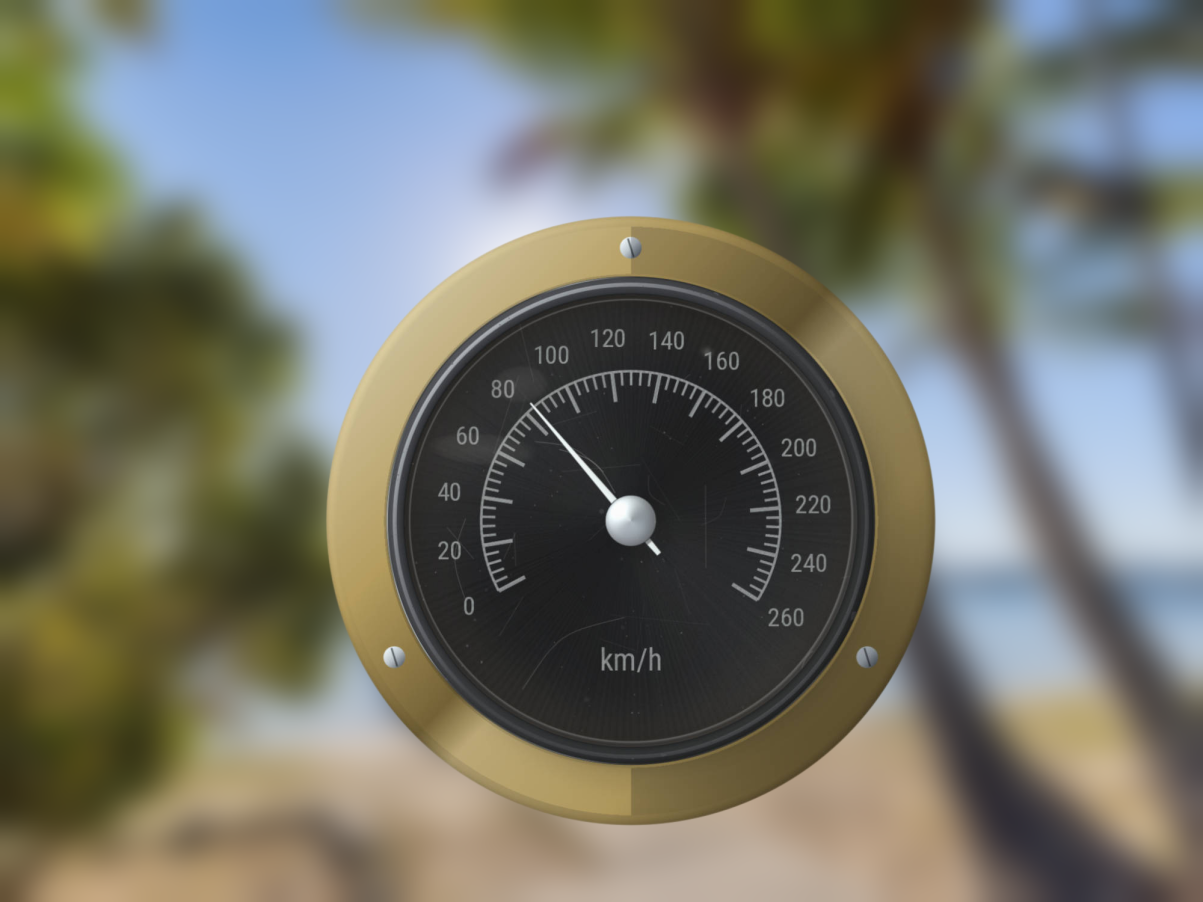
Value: 84,km/h
